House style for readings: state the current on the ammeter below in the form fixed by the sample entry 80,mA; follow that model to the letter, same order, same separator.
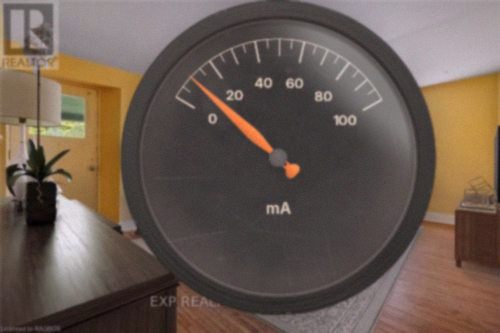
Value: 10,mA
